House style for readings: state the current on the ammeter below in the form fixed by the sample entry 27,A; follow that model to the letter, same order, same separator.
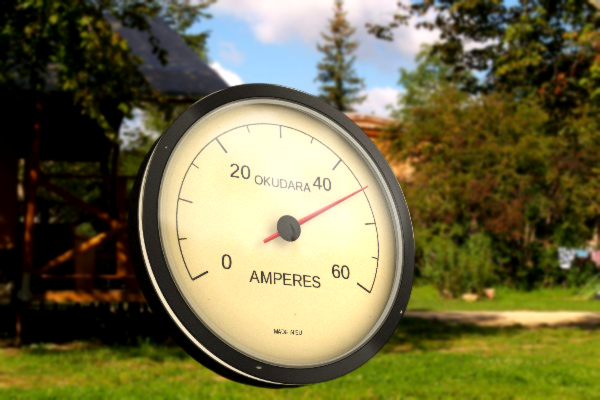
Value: 45,A
